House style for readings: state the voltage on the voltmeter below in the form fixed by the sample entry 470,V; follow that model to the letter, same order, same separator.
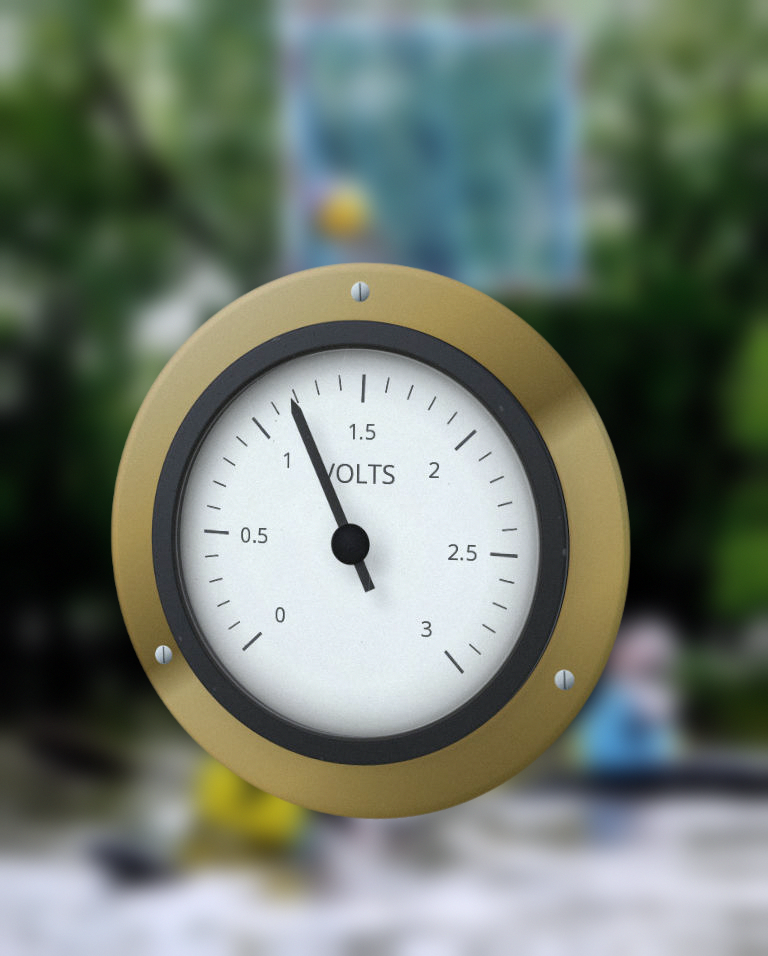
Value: 1.2,V
